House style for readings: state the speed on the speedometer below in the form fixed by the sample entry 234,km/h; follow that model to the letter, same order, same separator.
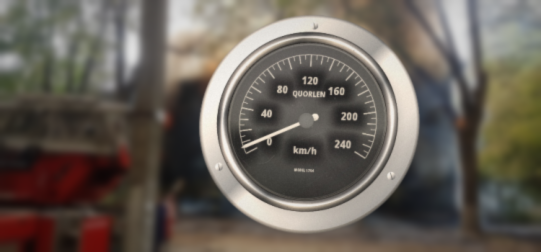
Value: 5,km/h
